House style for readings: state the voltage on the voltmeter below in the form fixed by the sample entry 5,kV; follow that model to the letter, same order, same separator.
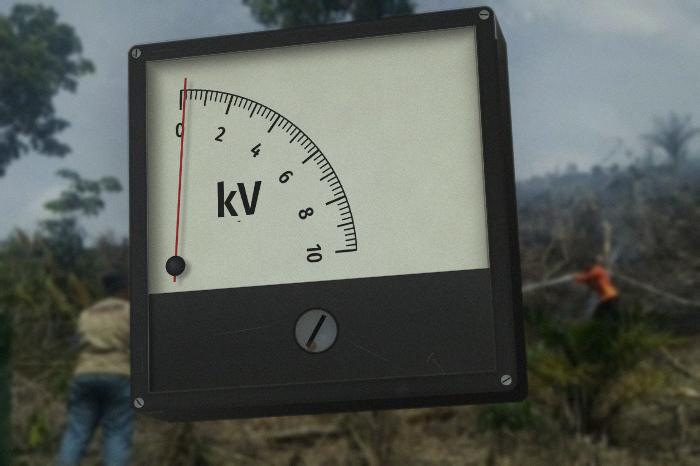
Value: 0.2,kV
